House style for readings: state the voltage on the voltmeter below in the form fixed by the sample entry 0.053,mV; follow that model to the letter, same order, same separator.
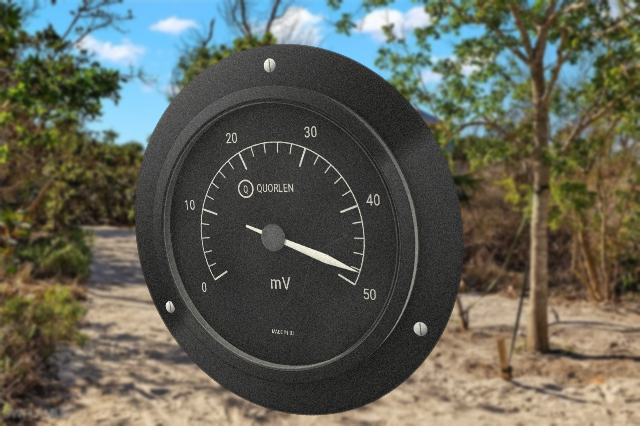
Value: 48,mV
